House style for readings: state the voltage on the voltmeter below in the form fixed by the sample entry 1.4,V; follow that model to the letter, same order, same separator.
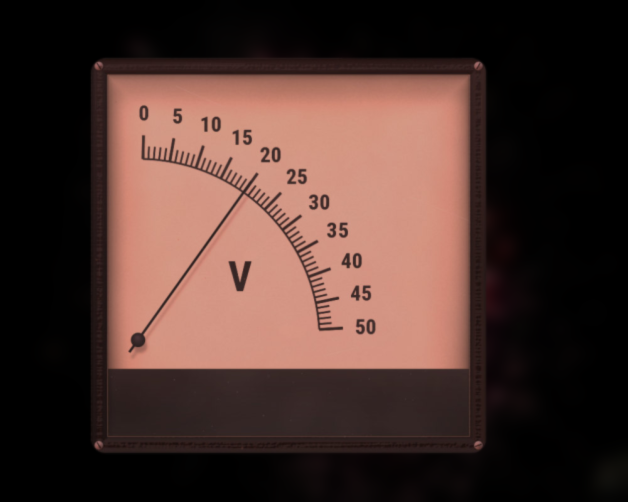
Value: 20,V
